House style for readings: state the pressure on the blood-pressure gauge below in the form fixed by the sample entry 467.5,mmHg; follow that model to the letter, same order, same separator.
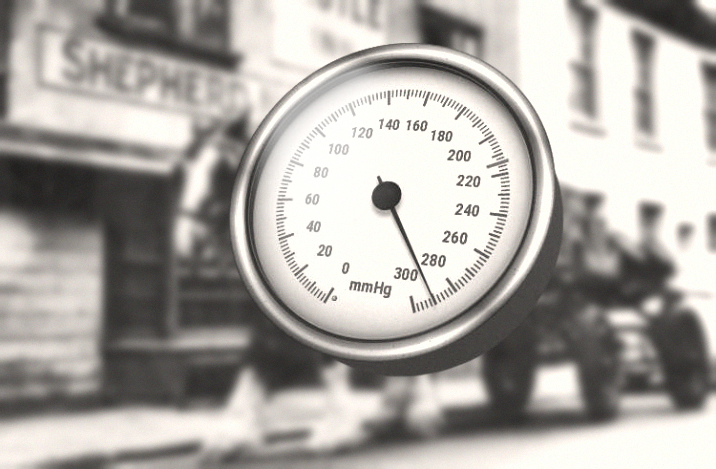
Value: 290,mmHg
